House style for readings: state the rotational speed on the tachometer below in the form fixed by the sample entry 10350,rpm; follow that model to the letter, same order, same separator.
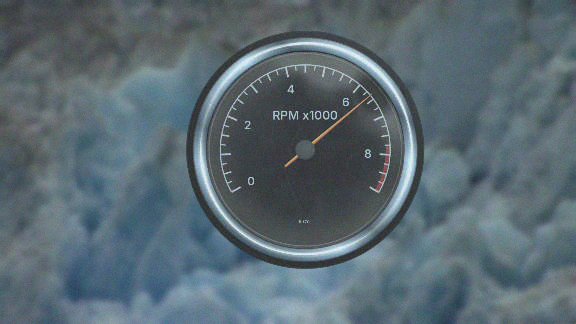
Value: 6375,rpm
